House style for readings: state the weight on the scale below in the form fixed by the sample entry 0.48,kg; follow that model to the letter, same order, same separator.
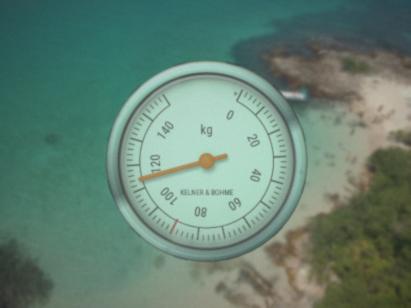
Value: 114,kg
